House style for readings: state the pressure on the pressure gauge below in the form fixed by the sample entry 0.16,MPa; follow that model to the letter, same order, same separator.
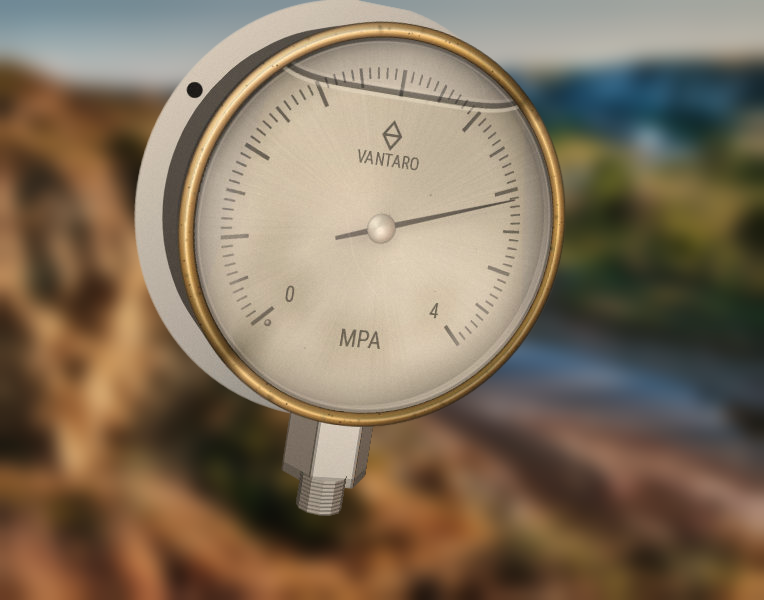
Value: 3.05,MPa
